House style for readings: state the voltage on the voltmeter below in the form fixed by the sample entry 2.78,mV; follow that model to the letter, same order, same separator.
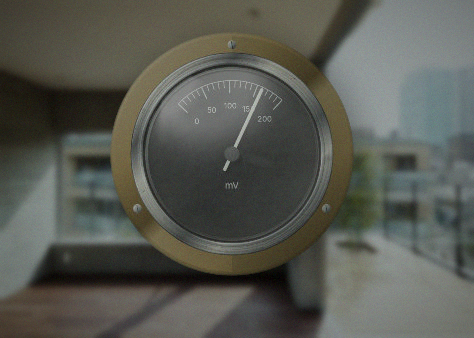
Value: 160,mV
